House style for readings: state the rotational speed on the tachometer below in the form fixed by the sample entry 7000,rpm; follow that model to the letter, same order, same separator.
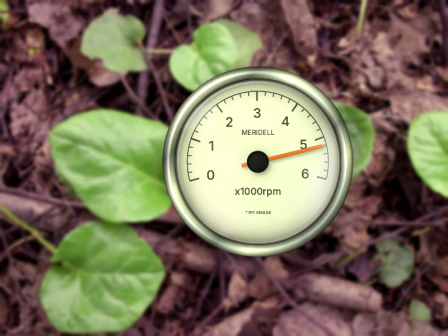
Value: 5200,rpm
